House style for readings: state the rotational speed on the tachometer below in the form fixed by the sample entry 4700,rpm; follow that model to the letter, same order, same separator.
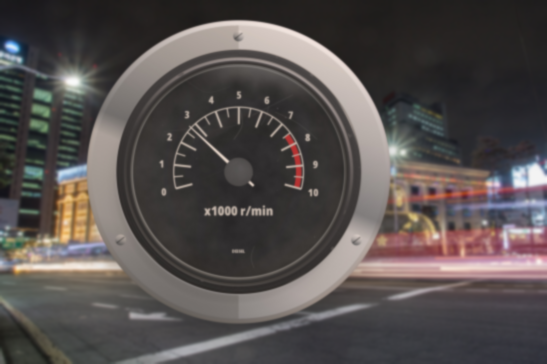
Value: 2750,rpm
